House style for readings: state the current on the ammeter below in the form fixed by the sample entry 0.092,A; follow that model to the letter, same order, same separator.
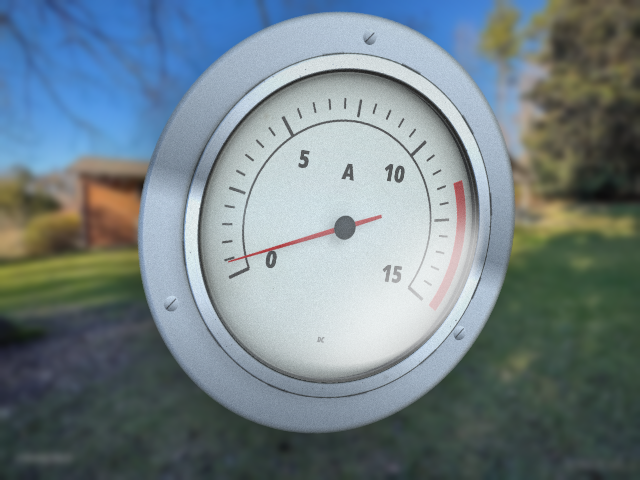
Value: 0.5,A
